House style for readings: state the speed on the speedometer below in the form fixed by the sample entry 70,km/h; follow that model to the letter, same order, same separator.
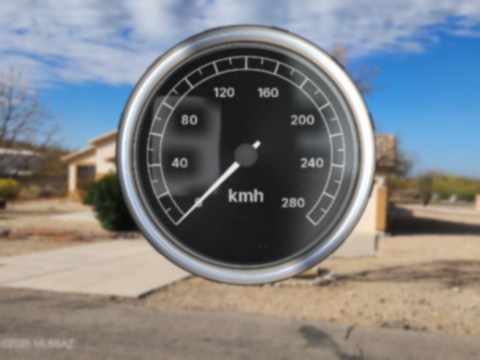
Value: 0,km/h
